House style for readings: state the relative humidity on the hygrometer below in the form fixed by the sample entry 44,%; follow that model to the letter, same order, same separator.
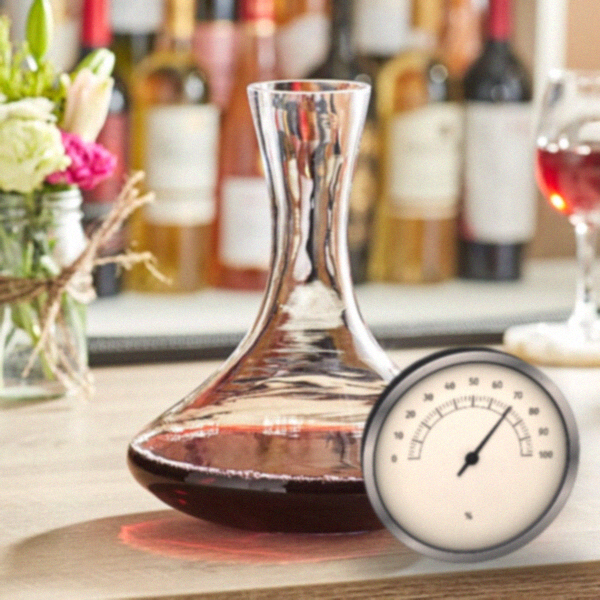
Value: 70,%
